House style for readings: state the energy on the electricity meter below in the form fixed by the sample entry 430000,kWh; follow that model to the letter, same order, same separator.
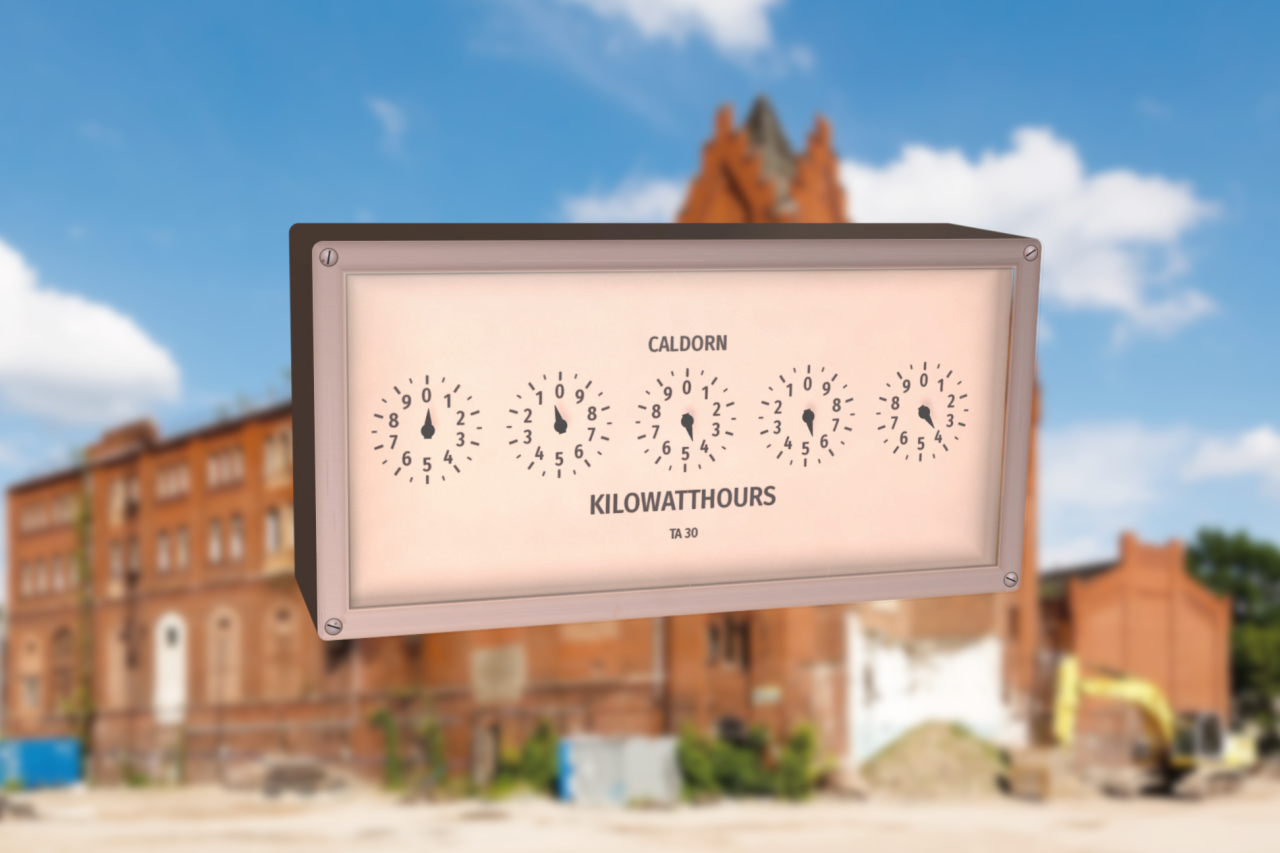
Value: 454,kWh
